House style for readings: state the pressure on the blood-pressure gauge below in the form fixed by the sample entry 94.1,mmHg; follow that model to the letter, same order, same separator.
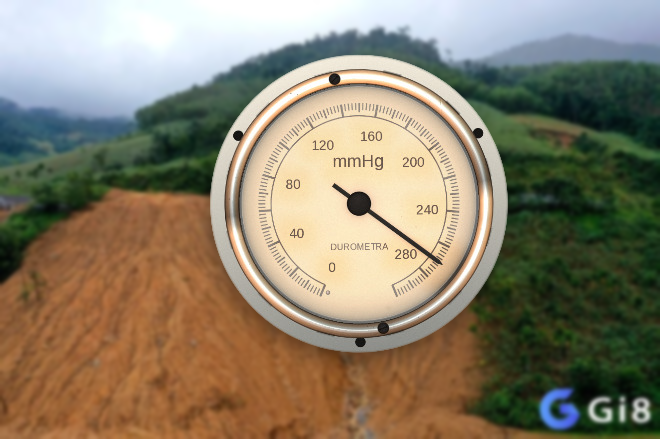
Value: 270,mmHg
